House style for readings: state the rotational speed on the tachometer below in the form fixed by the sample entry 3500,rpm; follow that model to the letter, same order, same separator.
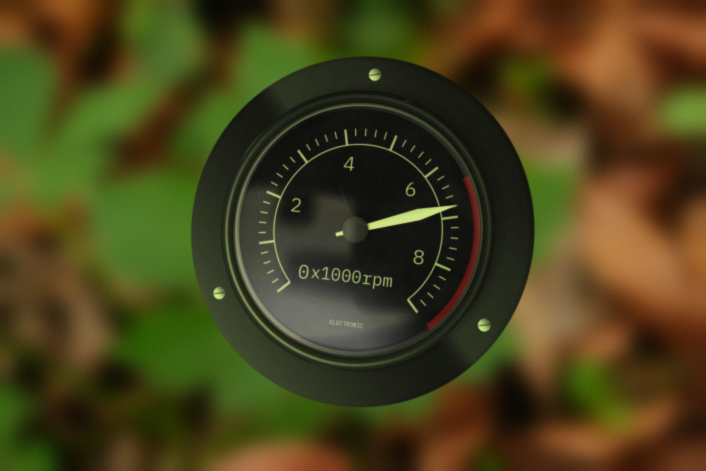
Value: 6800,rpm
